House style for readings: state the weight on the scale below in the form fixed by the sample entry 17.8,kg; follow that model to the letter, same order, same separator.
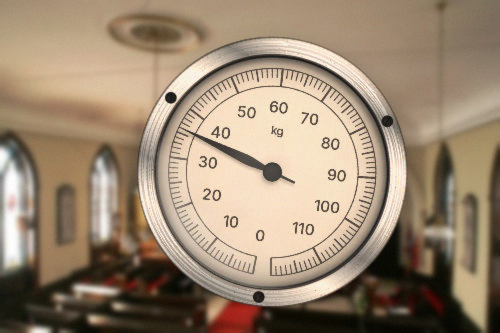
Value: 36,kg
